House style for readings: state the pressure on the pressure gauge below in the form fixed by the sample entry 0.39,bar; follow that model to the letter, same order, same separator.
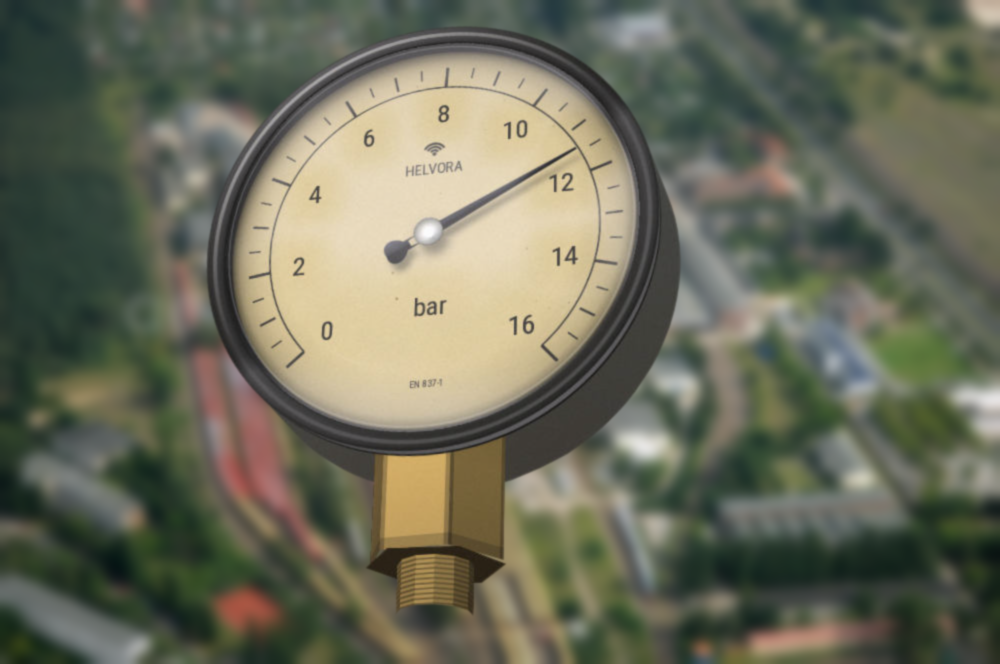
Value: 11.5,bar
